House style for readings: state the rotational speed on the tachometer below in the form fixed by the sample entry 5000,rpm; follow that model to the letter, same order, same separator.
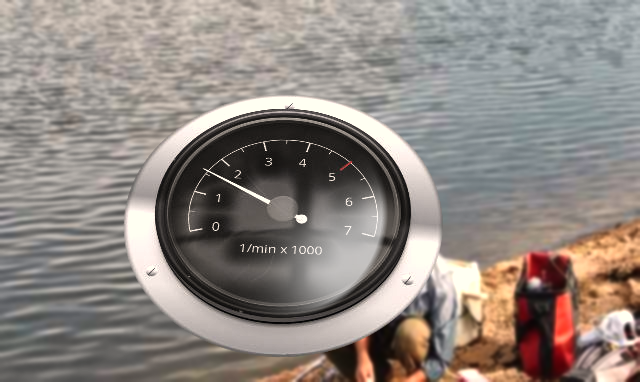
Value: 1500,rpm
